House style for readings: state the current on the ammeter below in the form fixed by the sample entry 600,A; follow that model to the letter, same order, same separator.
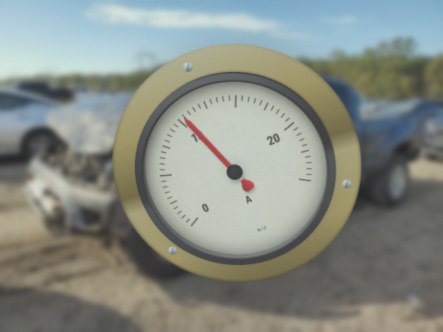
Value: 10.5,A
